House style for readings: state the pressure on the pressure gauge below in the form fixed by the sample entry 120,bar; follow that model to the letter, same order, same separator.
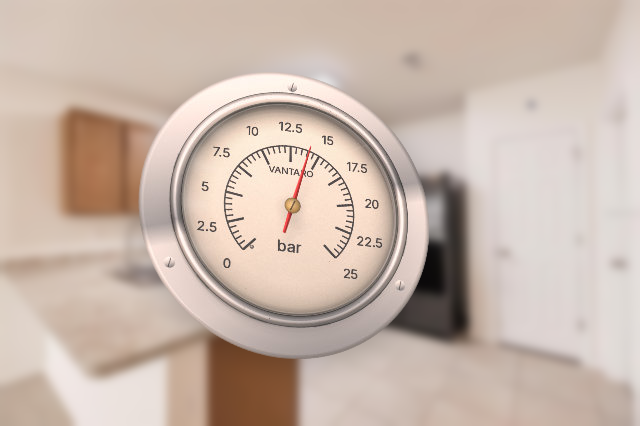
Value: 14,bar
